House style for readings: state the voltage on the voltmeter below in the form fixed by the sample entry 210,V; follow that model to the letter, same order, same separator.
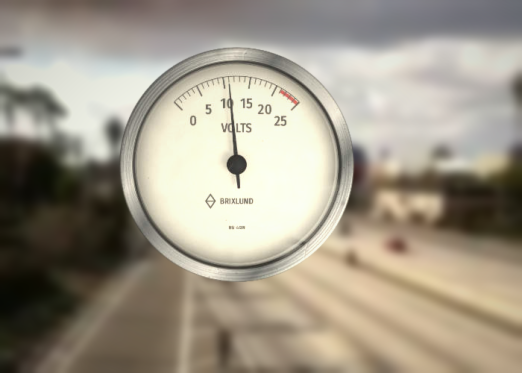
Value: 11,V
